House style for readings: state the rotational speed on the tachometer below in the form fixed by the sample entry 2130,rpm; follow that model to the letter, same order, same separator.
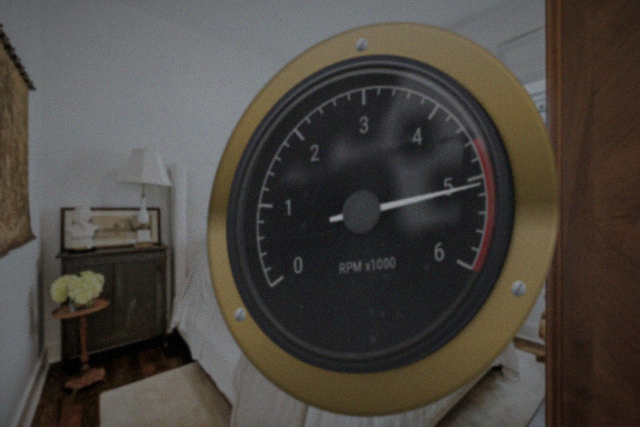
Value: 5100,rpm
